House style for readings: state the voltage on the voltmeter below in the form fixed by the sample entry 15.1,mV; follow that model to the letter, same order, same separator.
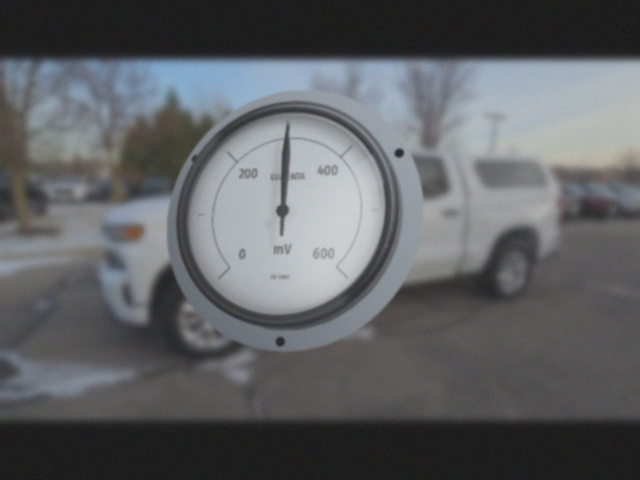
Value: 300,mV
